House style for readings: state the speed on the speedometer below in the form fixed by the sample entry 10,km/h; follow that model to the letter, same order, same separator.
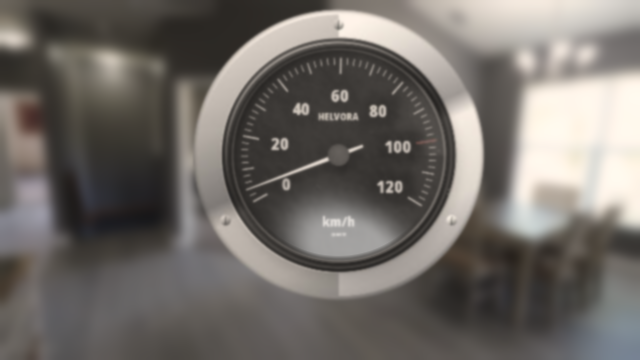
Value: 4,km/h
